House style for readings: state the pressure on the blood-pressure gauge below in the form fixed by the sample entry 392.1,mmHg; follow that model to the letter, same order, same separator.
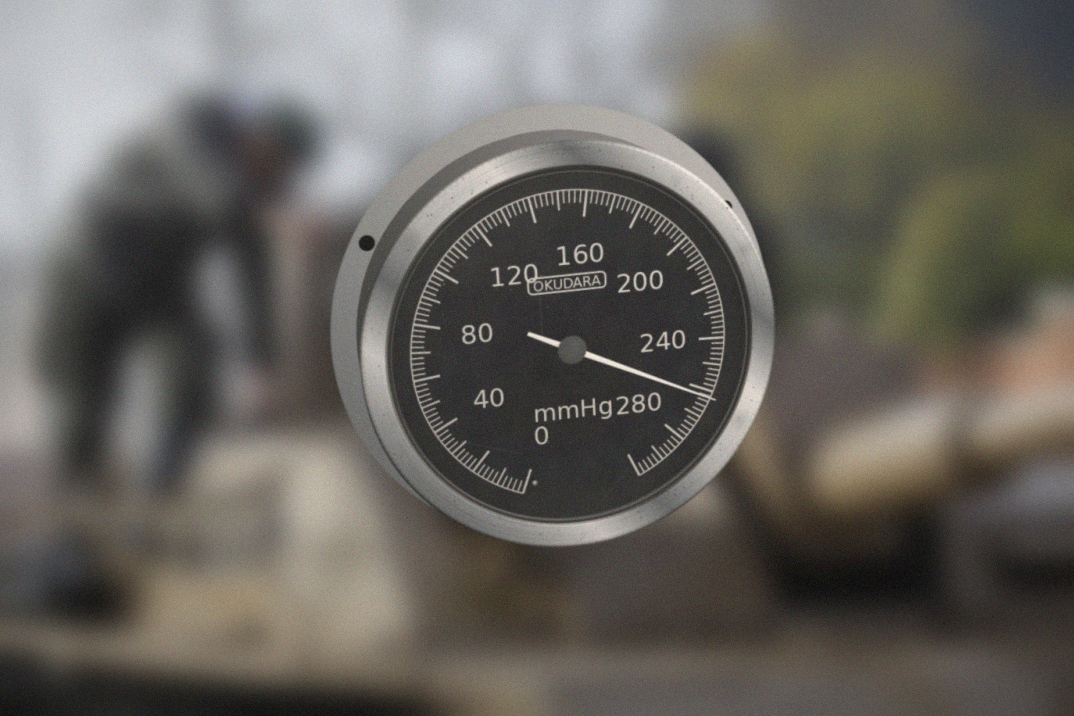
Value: 262,mmHg
